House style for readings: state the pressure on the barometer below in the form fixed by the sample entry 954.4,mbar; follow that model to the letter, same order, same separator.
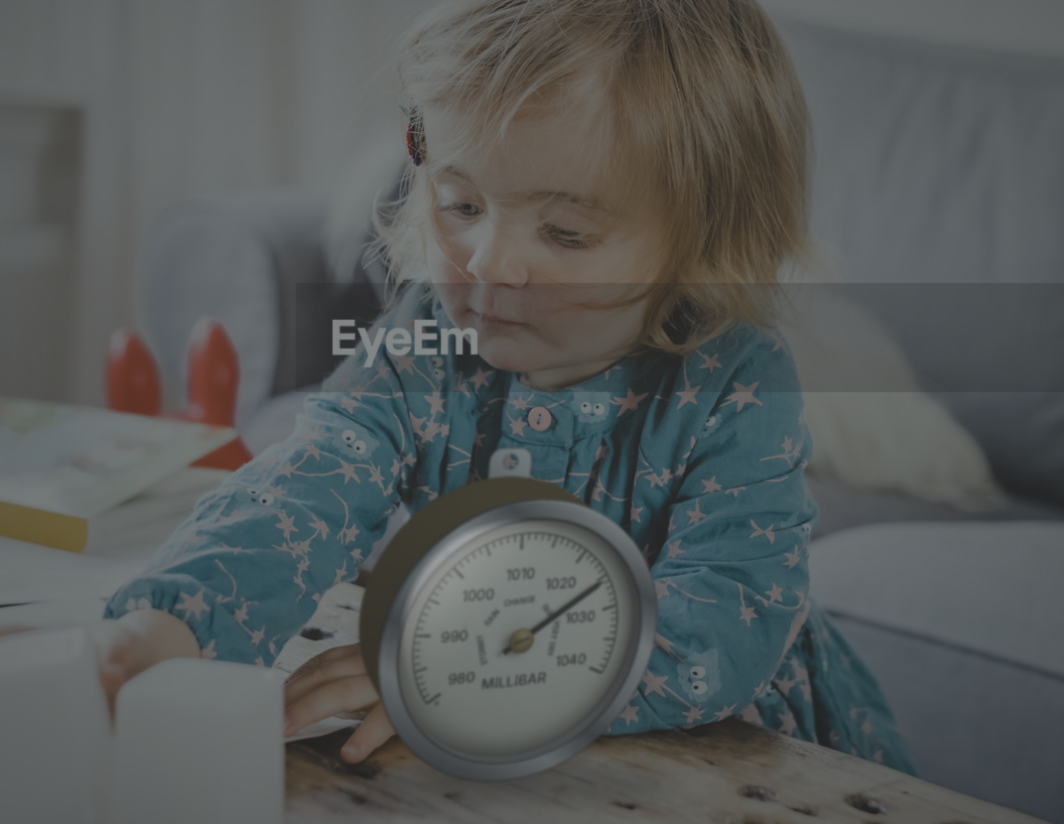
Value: 1025,mbar
